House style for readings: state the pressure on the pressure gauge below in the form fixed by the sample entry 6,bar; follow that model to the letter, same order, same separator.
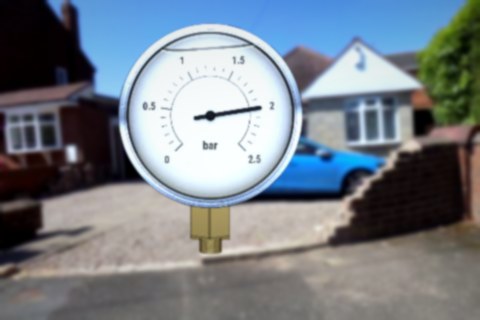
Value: 2,bar
